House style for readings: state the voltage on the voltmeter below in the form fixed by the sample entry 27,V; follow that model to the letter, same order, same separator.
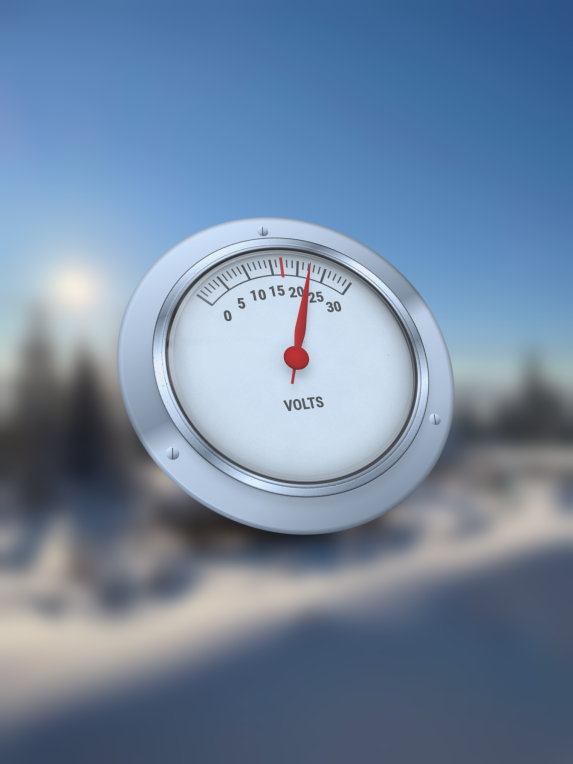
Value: 22,V
